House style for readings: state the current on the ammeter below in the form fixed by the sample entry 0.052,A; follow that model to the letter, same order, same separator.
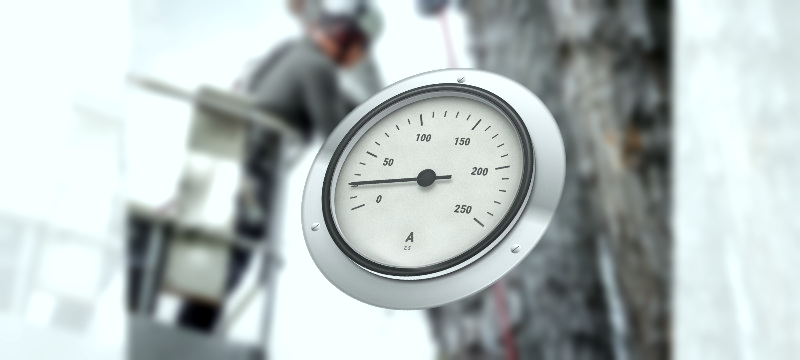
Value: 20,A
